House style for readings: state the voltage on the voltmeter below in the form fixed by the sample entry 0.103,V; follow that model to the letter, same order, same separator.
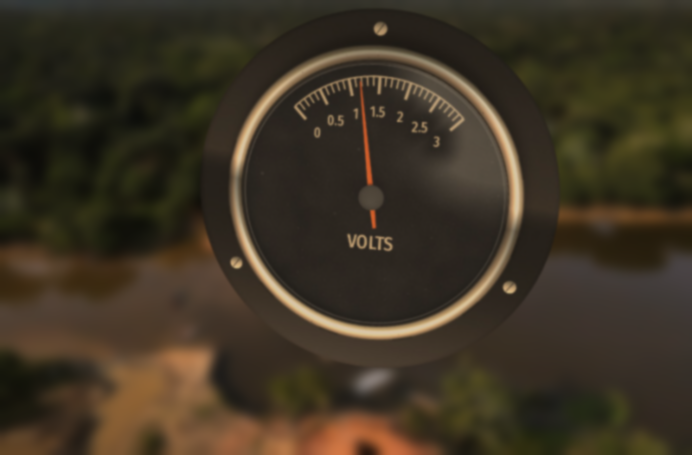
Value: 1.2,V
